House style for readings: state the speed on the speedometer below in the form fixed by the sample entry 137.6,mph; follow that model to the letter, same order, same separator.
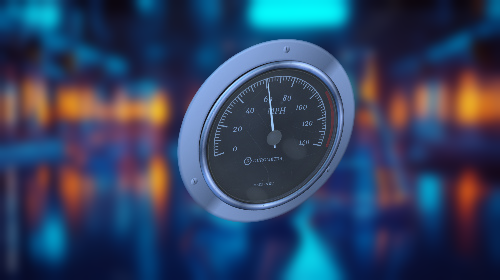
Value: 60,mph
